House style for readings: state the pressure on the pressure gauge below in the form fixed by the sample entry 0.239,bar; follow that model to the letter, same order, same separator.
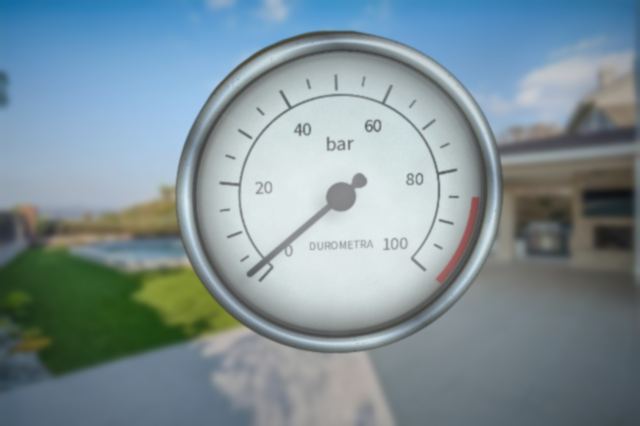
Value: 2.5,bar
